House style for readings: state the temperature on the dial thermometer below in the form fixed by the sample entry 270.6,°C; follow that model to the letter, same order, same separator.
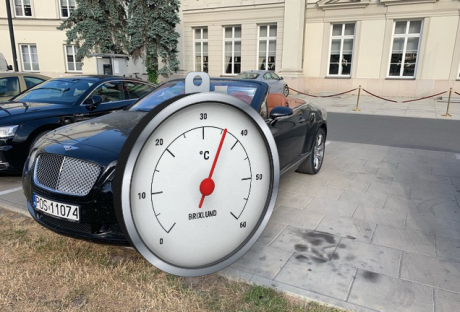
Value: 35,°C
